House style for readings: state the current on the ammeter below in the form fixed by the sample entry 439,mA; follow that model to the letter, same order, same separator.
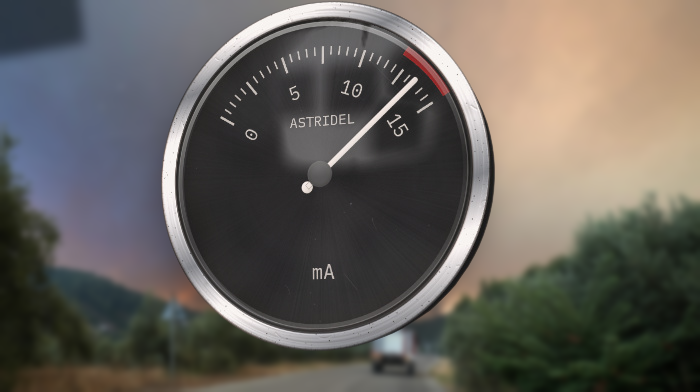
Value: 13.5,mA
